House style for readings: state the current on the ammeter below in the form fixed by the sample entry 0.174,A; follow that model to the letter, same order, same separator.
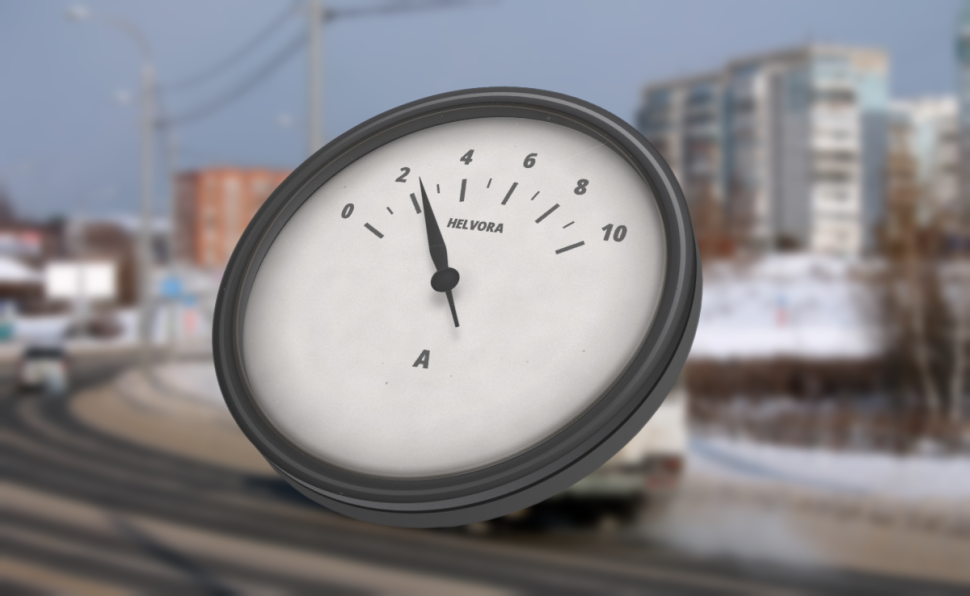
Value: 2.5,A
